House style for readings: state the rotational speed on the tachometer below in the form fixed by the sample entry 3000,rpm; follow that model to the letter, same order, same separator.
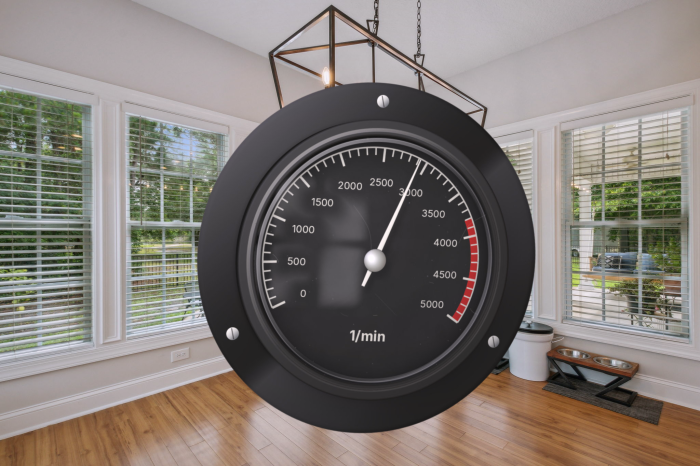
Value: 2900,rpm
